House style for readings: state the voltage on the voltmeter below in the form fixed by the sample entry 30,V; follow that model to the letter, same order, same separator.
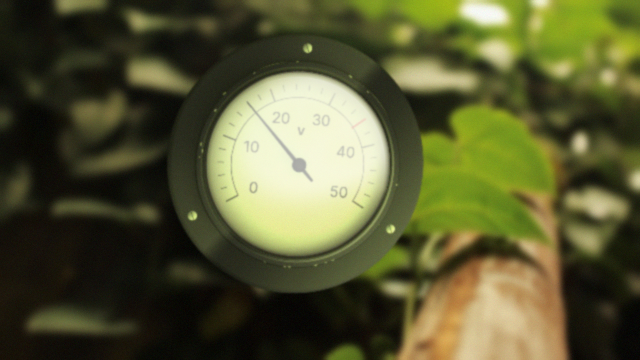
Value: 16,V
